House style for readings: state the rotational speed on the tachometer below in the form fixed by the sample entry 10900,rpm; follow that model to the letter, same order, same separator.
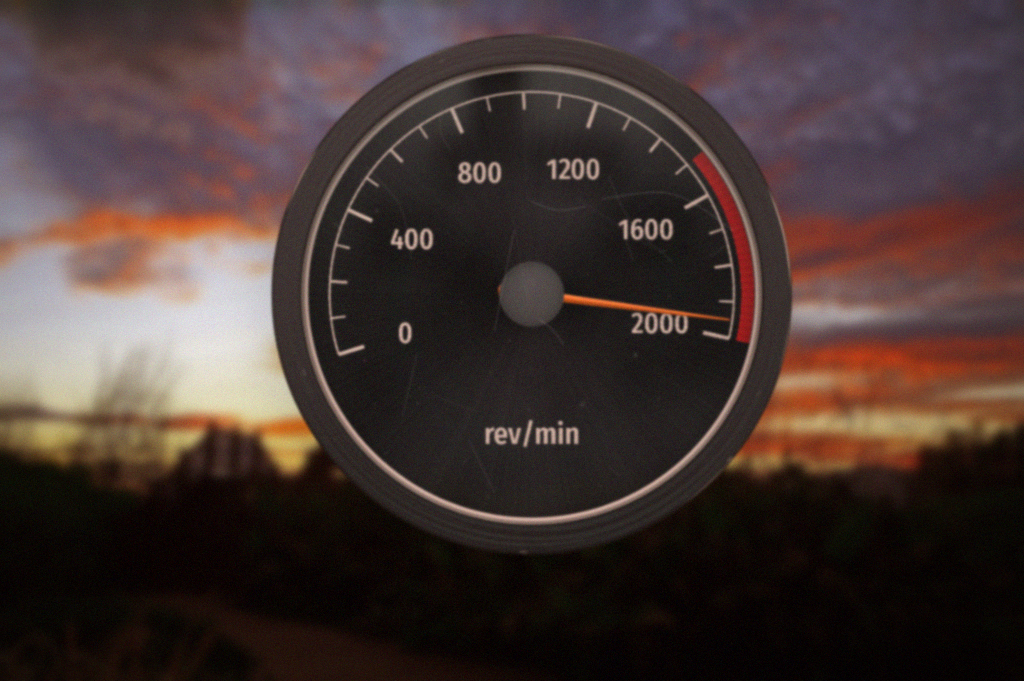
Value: 1950,rpm
